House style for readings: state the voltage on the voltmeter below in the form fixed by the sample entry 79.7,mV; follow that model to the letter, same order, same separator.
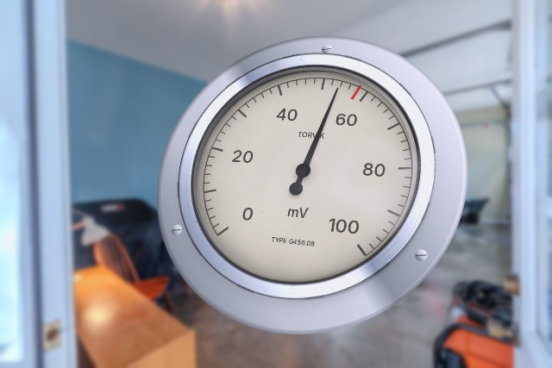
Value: 54,mV
